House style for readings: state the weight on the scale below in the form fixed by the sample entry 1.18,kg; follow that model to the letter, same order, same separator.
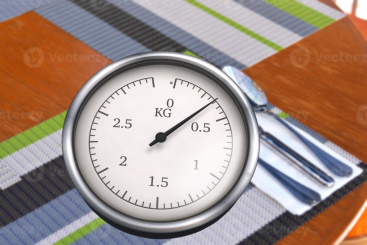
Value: 0.35,kg
